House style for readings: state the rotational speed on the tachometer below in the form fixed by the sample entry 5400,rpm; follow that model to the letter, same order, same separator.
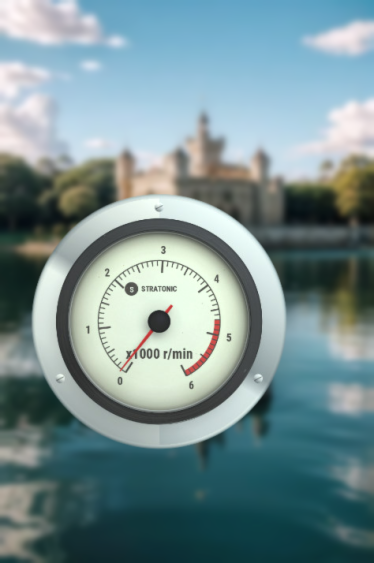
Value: 100,rpm
